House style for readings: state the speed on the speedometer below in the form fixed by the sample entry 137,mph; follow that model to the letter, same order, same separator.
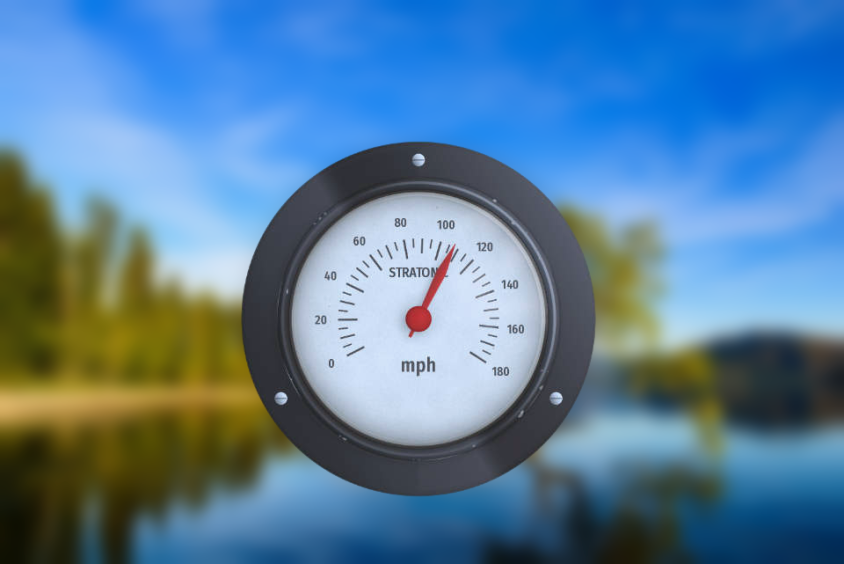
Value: 107.5,mph
